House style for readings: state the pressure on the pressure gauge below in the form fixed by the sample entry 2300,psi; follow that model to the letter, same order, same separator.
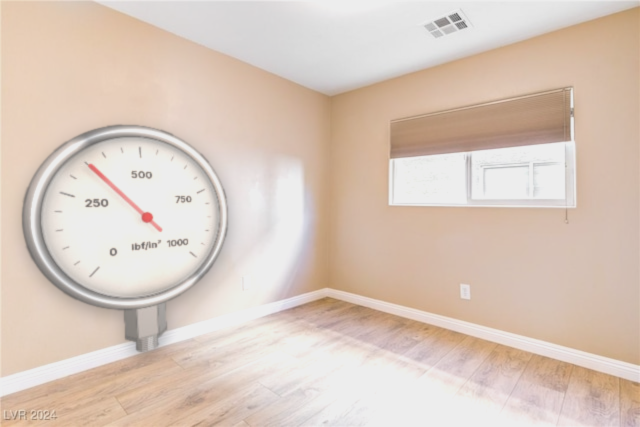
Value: 350,psi
